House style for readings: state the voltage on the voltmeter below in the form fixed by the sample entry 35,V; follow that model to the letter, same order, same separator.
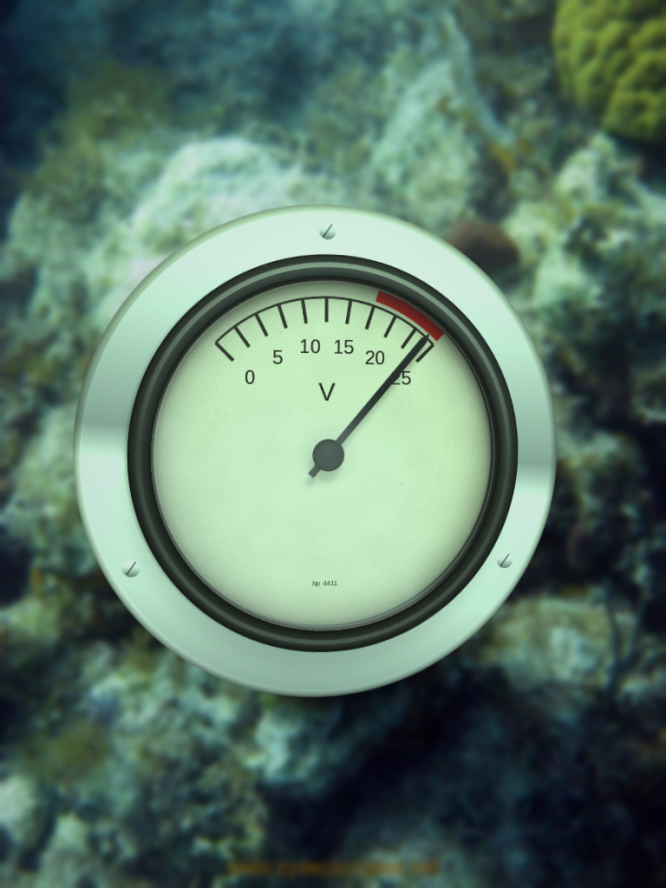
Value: 23.75,V
